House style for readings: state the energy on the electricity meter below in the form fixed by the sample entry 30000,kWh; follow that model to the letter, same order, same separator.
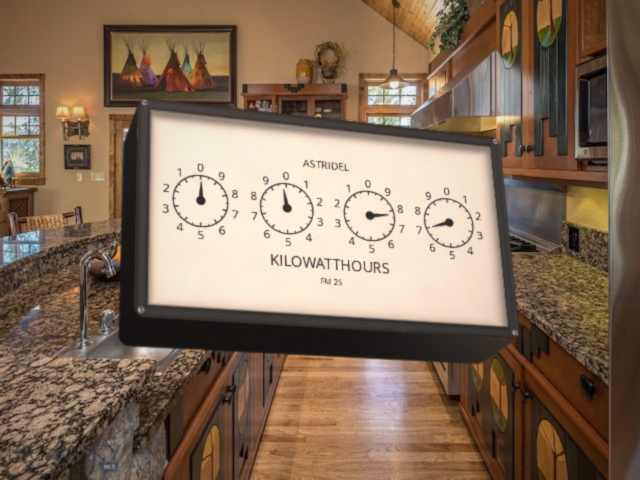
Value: 9977,kWh
